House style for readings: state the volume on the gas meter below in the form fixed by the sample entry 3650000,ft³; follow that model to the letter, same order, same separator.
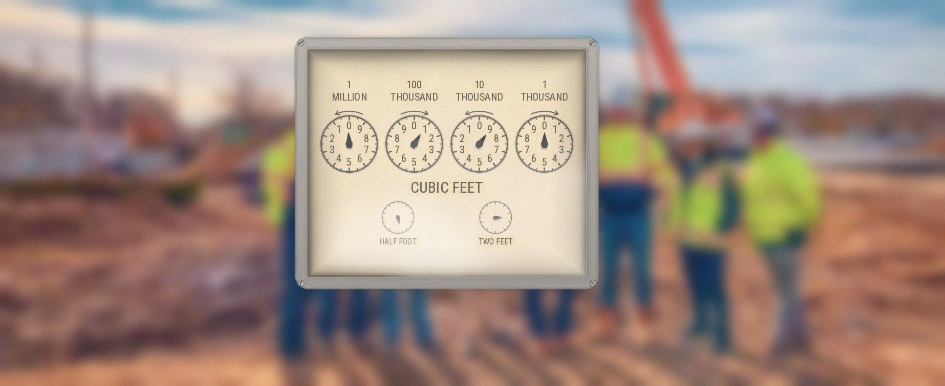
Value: 9000,ft³
